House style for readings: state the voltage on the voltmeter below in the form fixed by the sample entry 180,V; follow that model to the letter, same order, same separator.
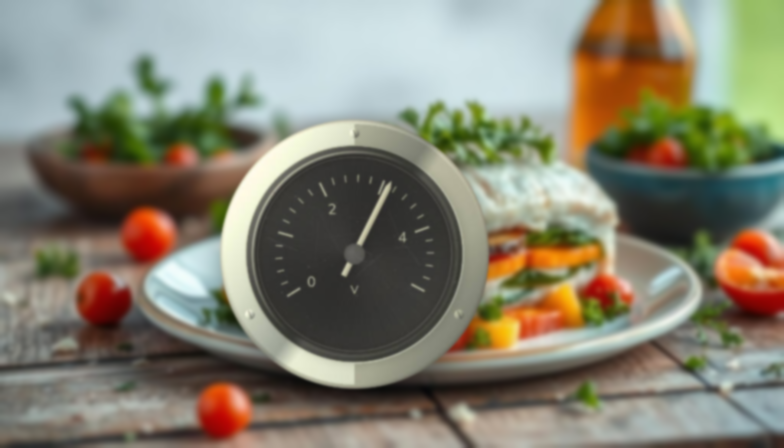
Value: 3.1,V
